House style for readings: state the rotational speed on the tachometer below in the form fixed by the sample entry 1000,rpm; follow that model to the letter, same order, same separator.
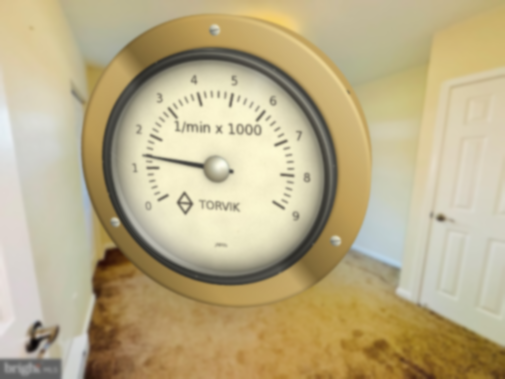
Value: 1400,rpm
